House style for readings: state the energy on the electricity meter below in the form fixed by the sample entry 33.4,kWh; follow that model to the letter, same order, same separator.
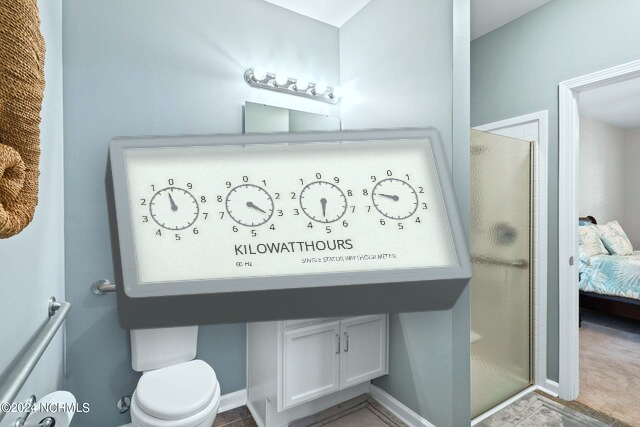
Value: 348,kWh
